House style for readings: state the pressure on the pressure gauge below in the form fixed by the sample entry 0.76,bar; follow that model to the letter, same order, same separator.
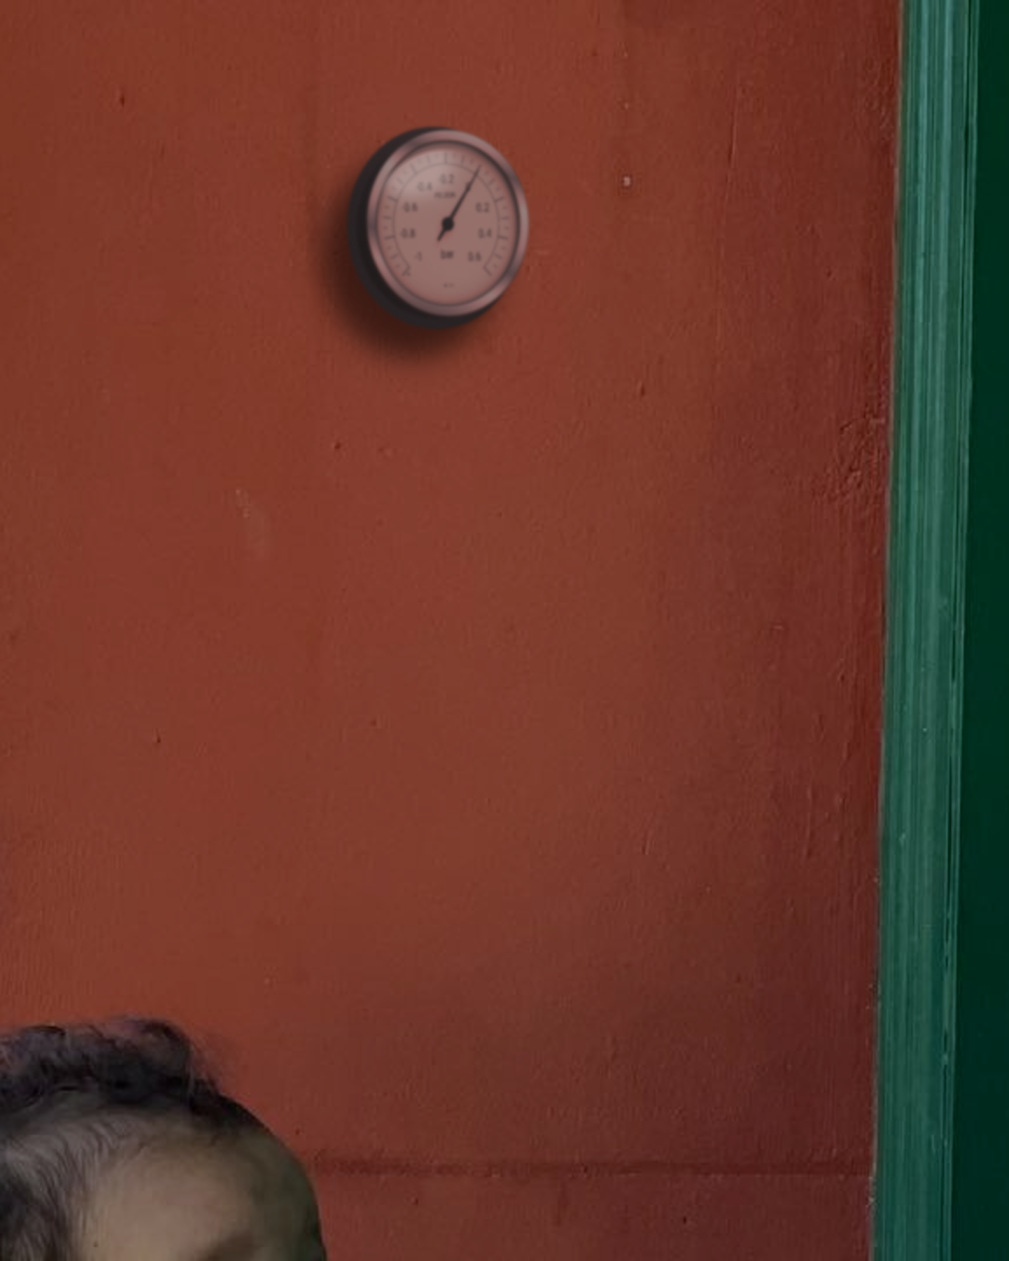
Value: 0,bar
